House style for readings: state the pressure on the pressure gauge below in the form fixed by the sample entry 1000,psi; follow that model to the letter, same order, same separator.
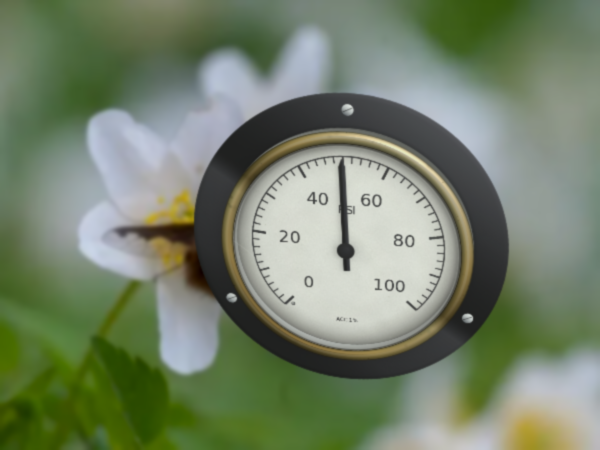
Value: 50,psi
